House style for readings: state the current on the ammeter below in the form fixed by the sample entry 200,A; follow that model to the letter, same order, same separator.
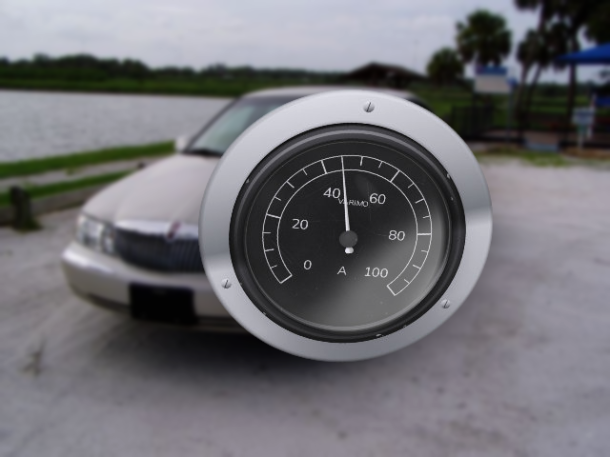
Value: 45,A
